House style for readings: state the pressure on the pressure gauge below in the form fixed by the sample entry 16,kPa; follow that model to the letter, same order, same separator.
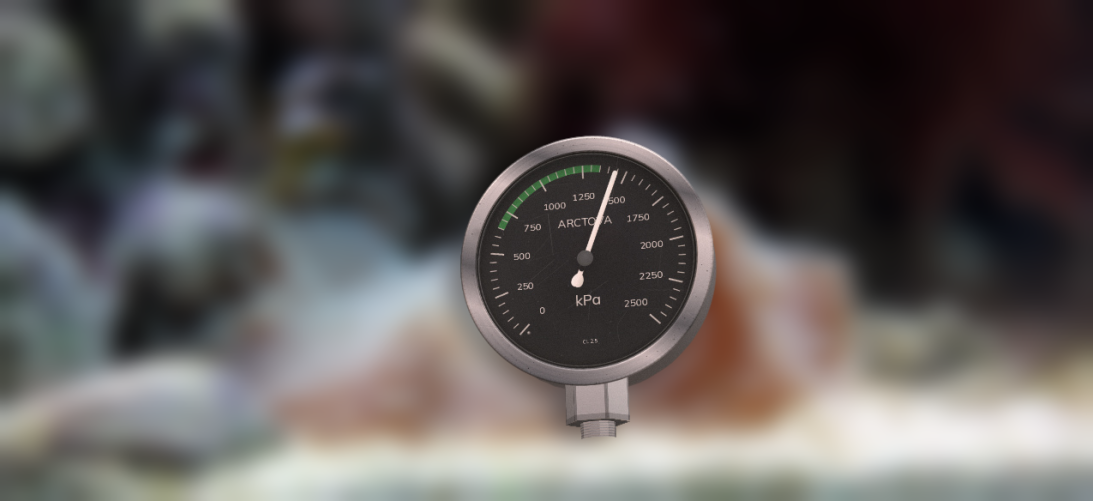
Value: 1450,kPa
